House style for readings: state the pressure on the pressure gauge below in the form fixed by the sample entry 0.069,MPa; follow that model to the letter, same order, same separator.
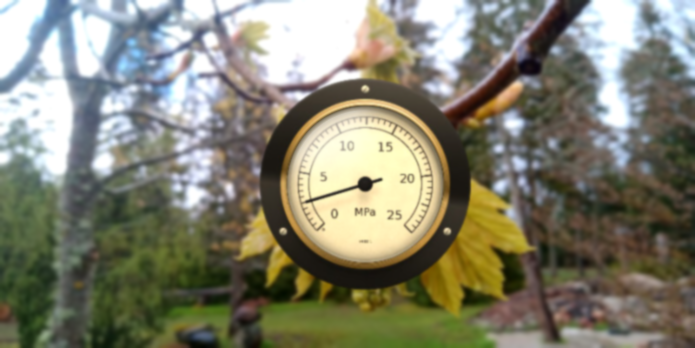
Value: 2.5,MPa
